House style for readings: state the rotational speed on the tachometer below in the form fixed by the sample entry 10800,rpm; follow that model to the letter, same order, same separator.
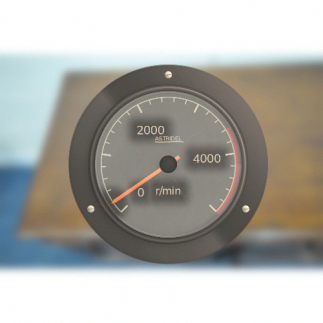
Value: 200,rpm
